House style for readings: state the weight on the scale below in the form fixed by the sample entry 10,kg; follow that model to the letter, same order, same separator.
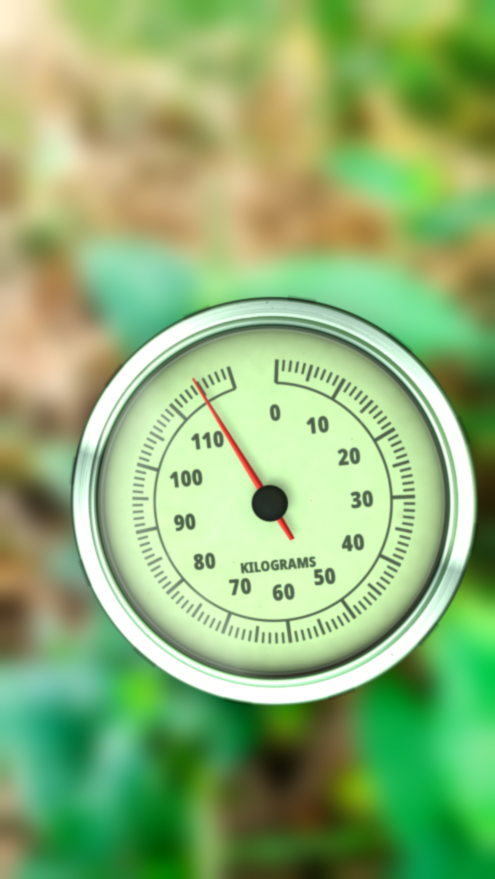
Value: 115,kg
